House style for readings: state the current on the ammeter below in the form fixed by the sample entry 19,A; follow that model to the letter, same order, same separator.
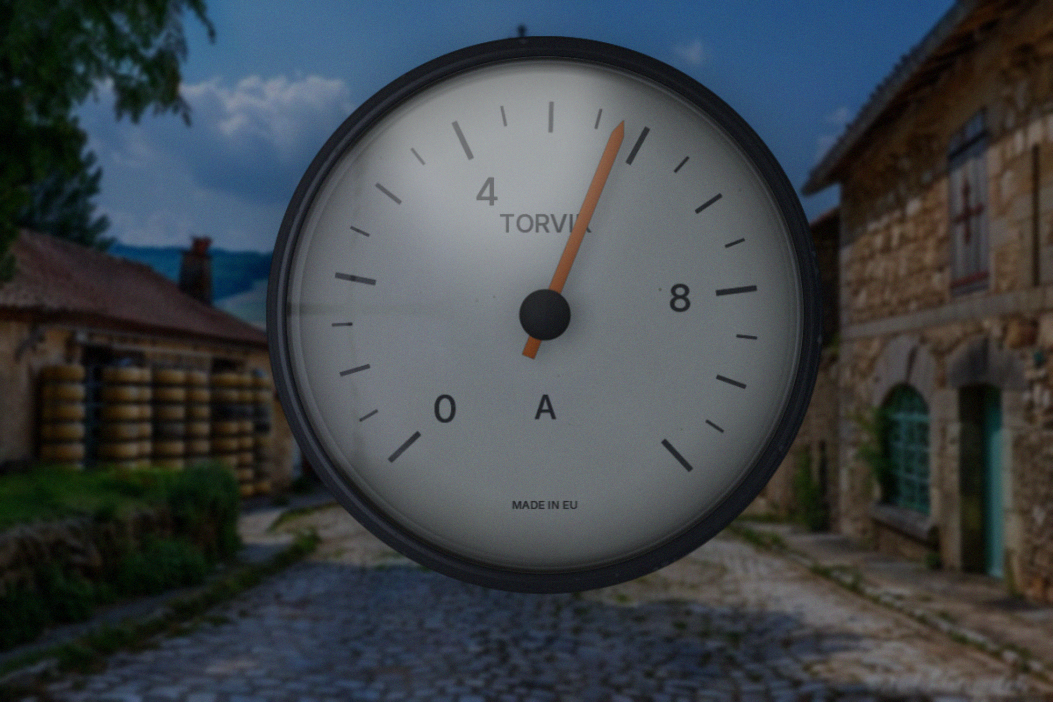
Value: 5.75,A
